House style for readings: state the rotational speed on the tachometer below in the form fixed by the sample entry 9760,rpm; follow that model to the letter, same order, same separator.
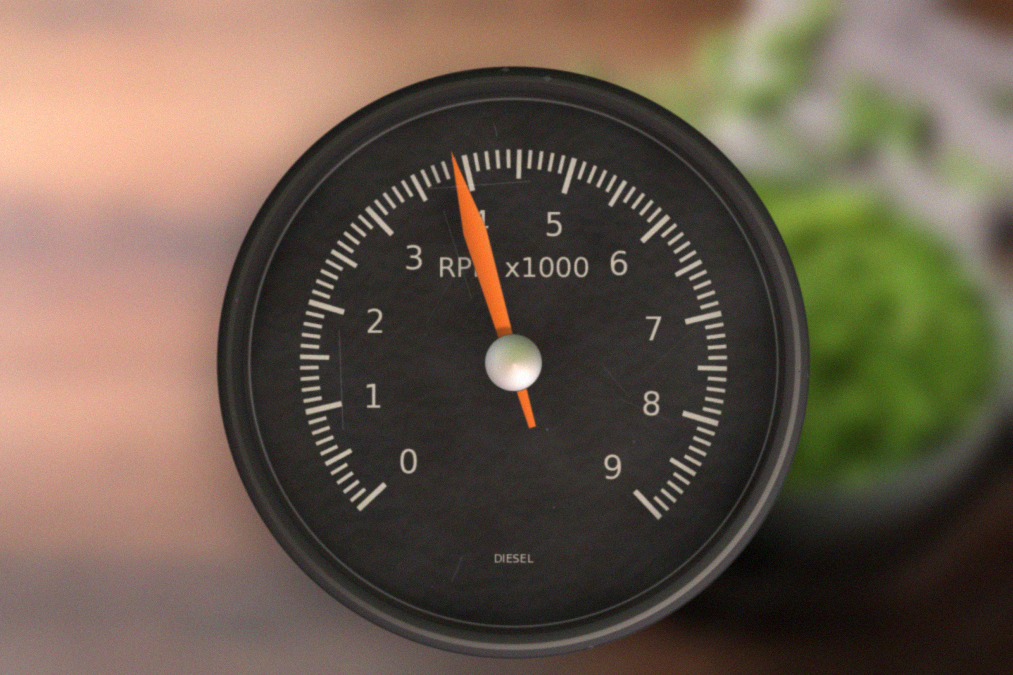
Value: 3900,rpm
